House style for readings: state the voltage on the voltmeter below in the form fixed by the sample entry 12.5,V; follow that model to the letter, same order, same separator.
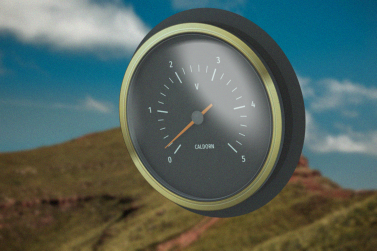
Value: 0.2,V
